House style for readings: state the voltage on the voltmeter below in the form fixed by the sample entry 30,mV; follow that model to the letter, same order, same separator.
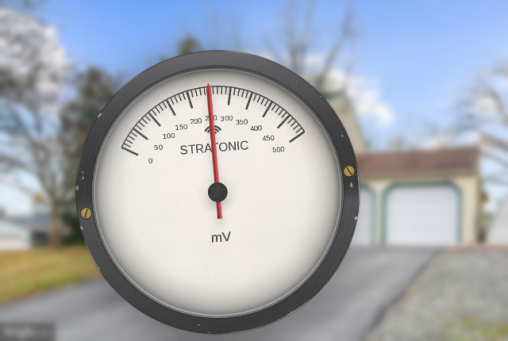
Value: 250,mV
